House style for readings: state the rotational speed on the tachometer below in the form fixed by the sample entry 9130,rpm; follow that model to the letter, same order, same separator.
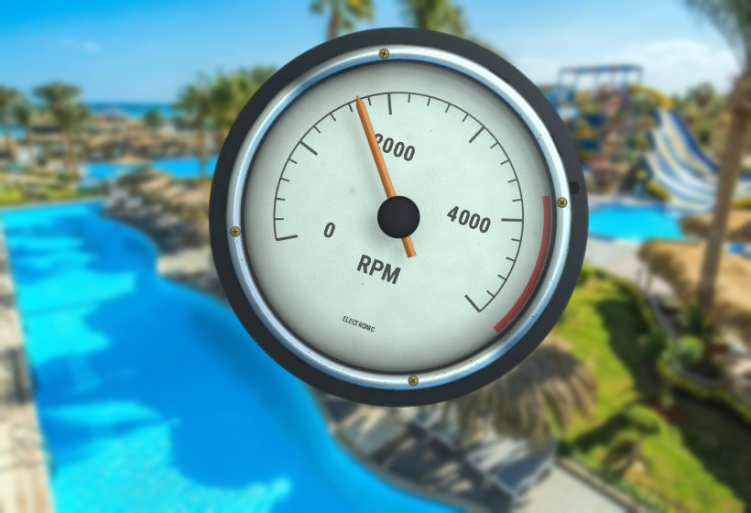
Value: 1700,rpm
